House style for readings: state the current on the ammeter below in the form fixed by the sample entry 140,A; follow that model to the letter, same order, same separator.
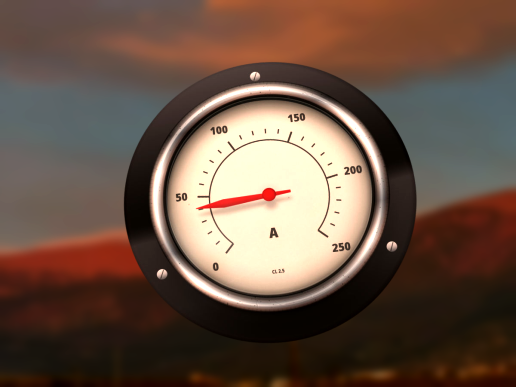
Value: 40,A
